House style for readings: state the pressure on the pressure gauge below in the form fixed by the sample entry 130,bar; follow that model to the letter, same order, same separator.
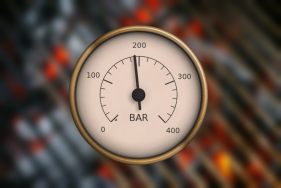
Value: 190,bar
